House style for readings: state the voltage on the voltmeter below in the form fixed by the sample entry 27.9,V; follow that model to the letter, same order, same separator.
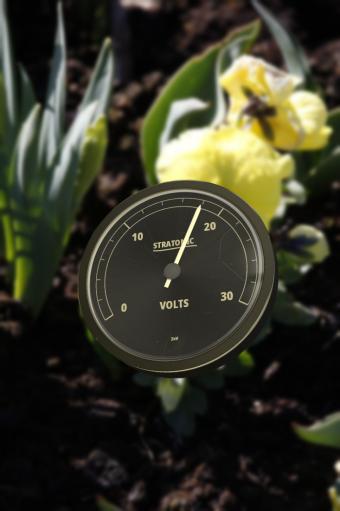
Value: 18,V
